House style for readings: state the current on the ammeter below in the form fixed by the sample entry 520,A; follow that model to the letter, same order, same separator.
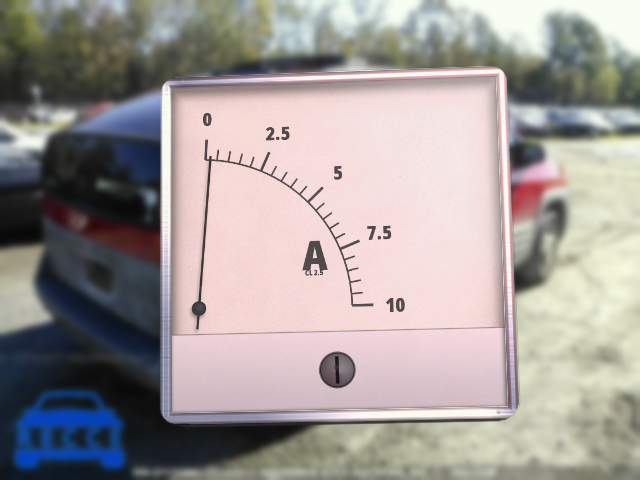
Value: 0.25,A
